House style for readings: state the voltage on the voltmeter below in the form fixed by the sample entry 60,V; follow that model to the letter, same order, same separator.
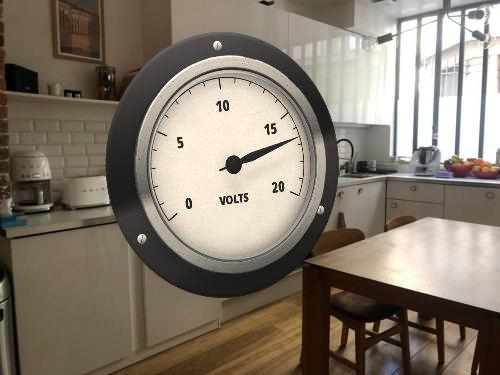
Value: 16.5,V
